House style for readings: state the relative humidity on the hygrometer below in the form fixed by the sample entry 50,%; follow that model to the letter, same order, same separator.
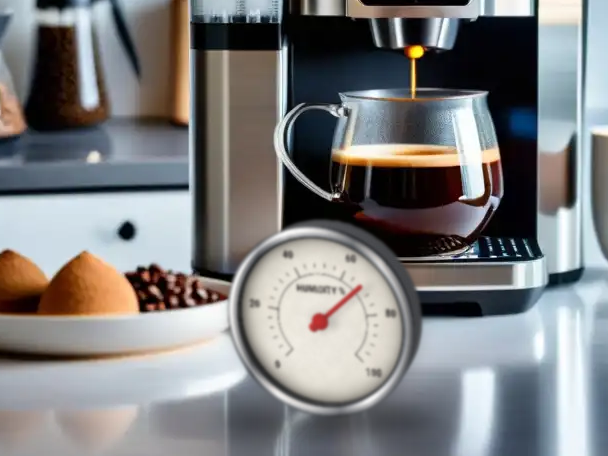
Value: 68,%
